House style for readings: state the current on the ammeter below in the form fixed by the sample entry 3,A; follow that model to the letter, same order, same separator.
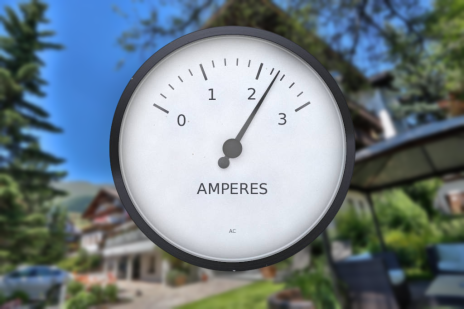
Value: 2.3,A
